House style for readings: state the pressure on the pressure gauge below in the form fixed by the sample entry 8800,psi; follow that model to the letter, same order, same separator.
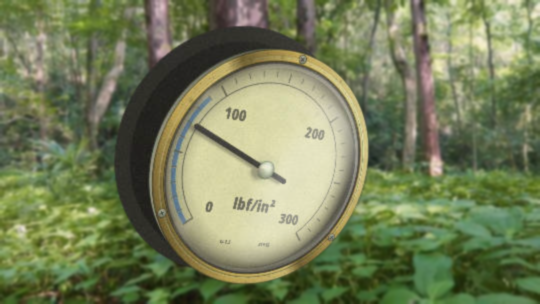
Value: 70,psi
